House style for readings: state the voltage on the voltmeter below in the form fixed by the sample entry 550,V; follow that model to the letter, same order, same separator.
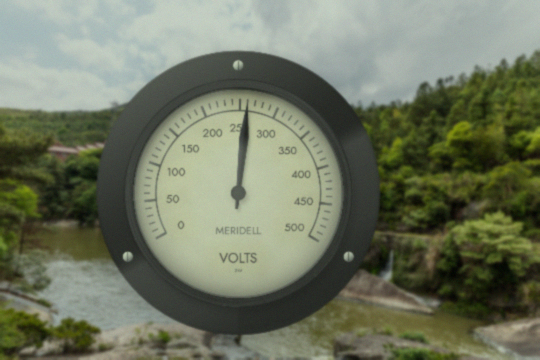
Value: 260,V
